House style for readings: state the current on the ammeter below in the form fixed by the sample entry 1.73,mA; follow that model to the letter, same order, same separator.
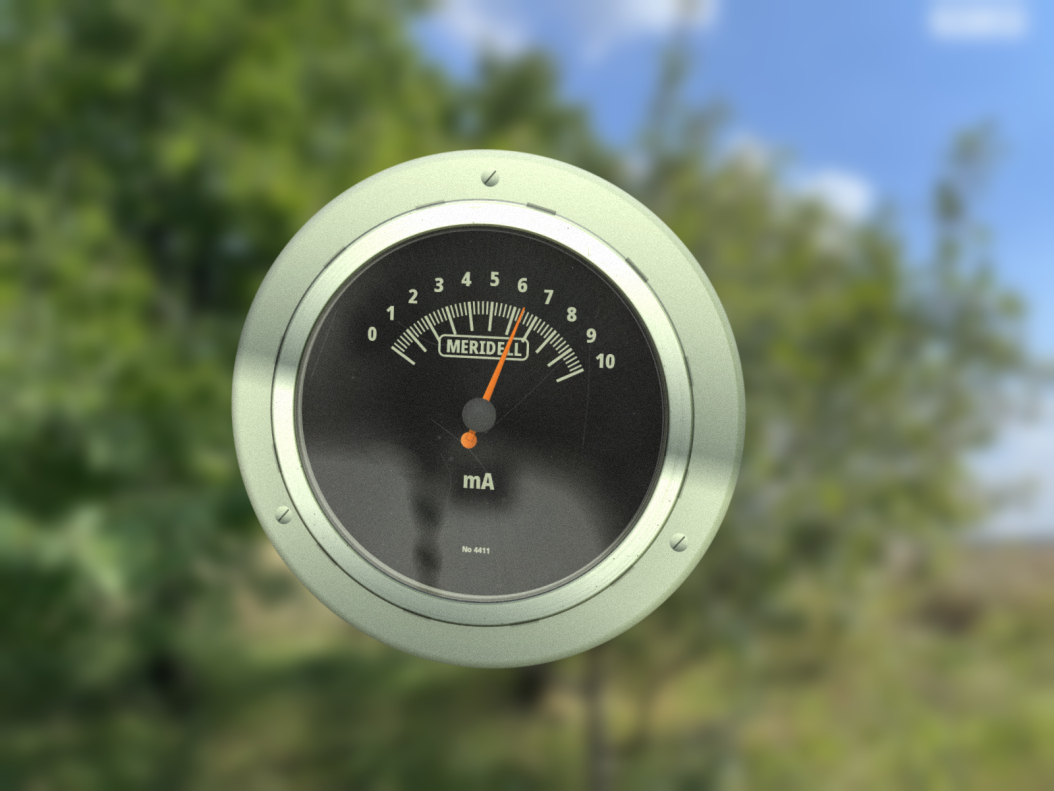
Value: 6.4,mA
